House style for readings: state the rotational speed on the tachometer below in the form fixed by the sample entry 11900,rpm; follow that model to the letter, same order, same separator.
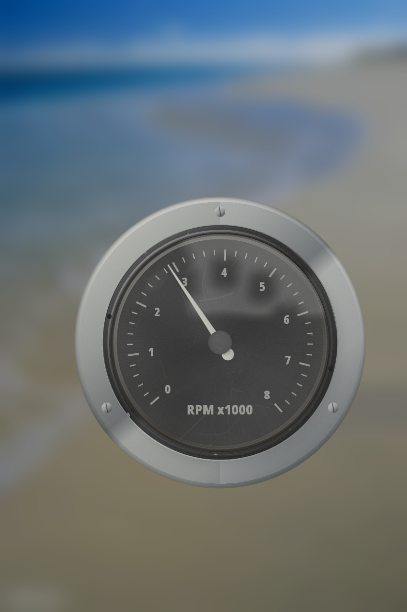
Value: 2900,rpm
